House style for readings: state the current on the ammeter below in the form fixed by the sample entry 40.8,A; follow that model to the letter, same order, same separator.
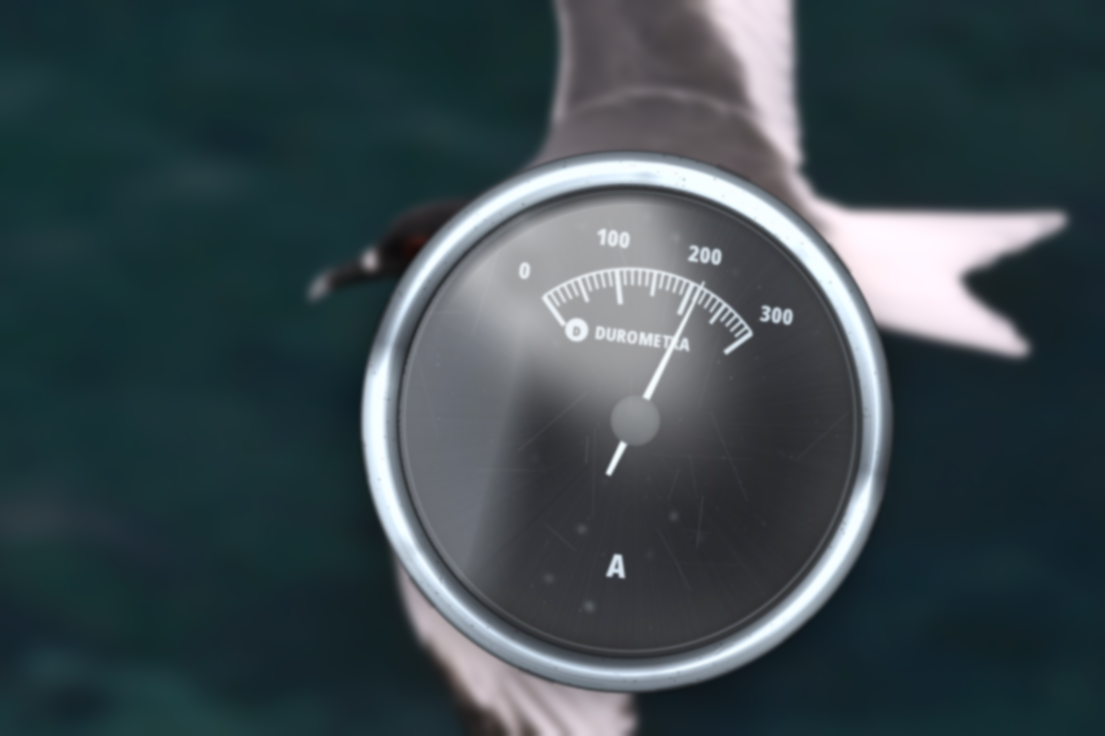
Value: 210,A
